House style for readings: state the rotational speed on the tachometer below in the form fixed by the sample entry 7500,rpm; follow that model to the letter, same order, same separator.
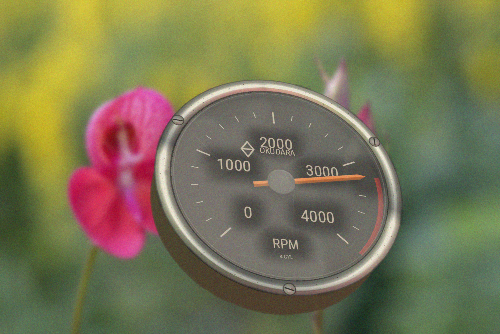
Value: 3200,rpm
